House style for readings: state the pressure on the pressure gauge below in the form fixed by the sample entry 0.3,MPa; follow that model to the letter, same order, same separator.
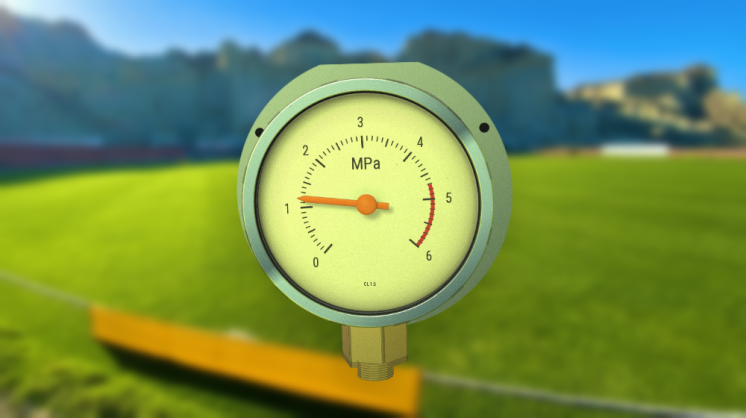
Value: 1.2,MPa
